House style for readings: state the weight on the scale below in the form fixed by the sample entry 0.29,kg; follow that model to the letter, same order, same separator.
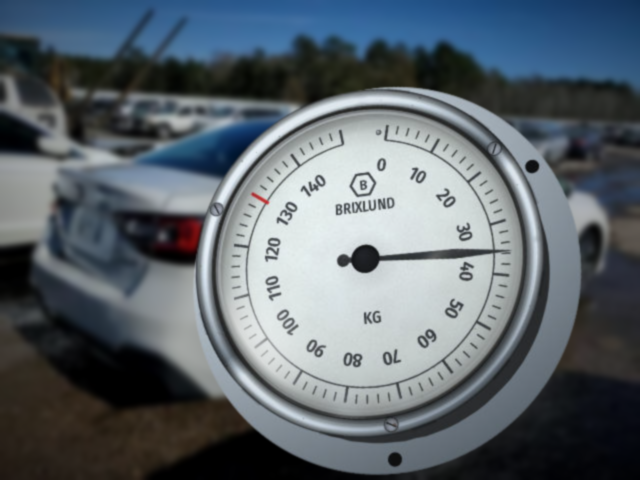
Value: 36,kg
